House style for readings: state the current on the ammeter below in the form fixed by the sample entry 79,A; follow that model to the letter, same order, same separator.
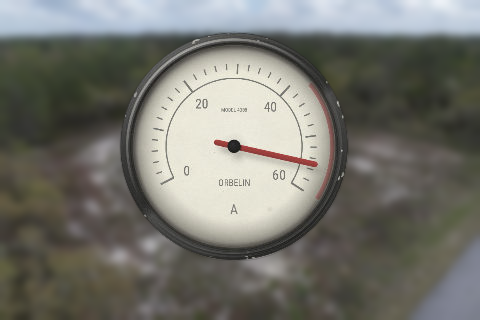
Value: 55,A
